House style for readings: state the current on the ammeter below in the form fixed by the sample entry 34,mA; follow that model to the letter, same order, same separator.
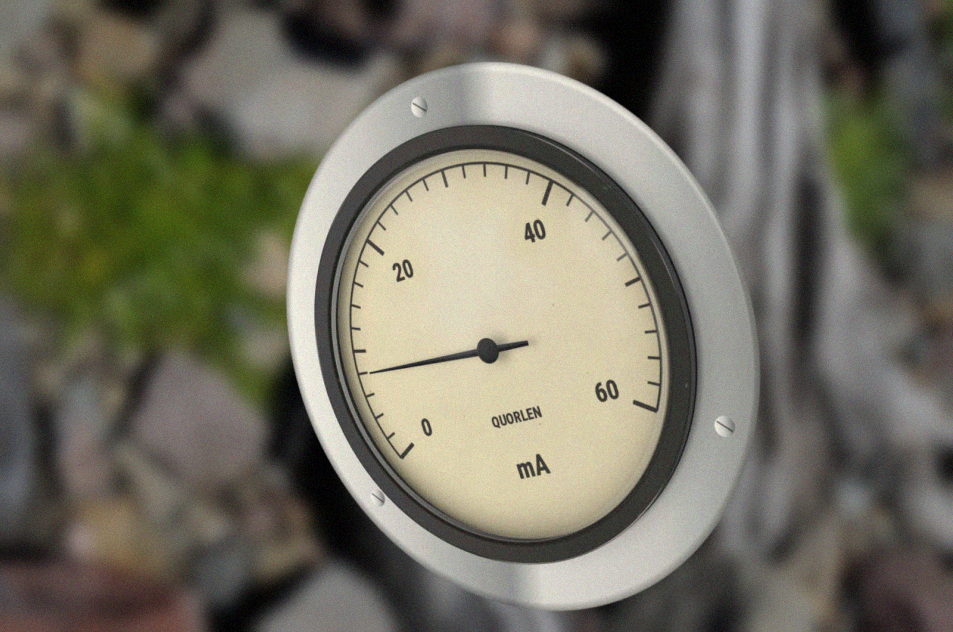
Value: 8,mA
